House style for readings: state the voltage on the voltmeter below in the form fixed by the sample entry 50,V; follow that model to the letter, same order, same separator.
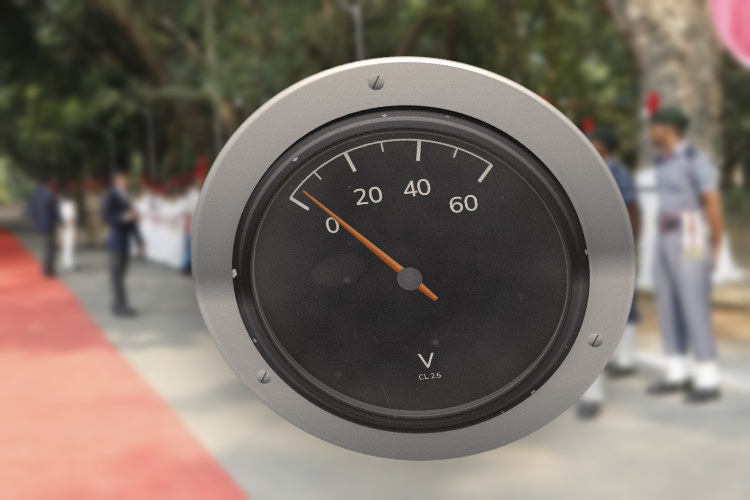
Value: 5,V
